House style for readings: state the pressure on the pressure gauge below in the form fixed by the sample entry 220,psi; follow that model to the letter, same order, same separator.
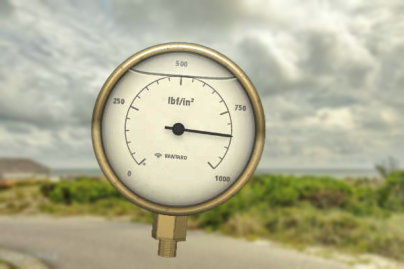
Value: 850,psi
